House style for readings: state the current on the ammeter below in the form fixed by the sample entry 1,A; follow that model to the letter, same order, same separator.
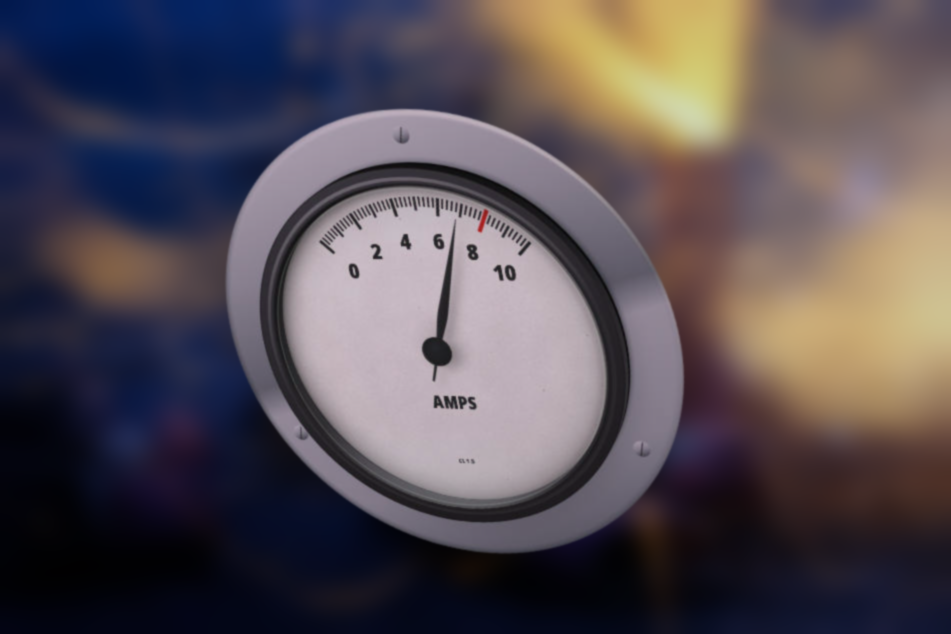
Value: 7,A
